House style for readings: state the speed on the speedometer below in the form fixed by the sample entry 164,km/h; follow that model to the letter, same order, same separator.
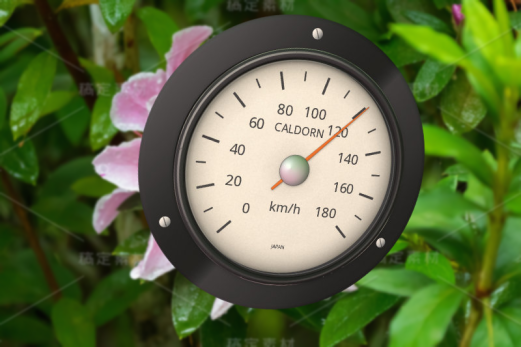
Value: 120,km/h
